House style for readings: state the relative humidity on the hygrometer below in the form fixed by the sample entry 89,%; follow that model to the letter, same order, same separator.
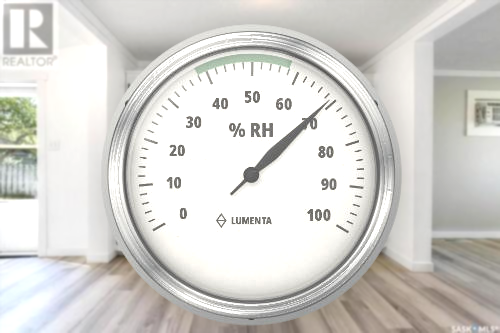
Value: 69,%
